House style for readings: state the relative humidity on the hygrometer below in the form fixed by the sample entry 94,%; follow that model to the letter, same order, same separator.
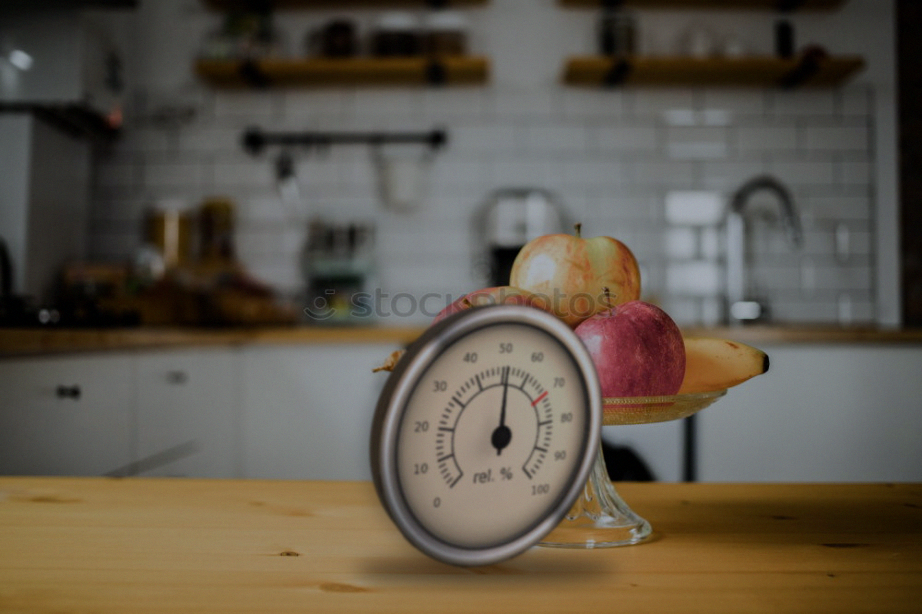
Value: 50,%
